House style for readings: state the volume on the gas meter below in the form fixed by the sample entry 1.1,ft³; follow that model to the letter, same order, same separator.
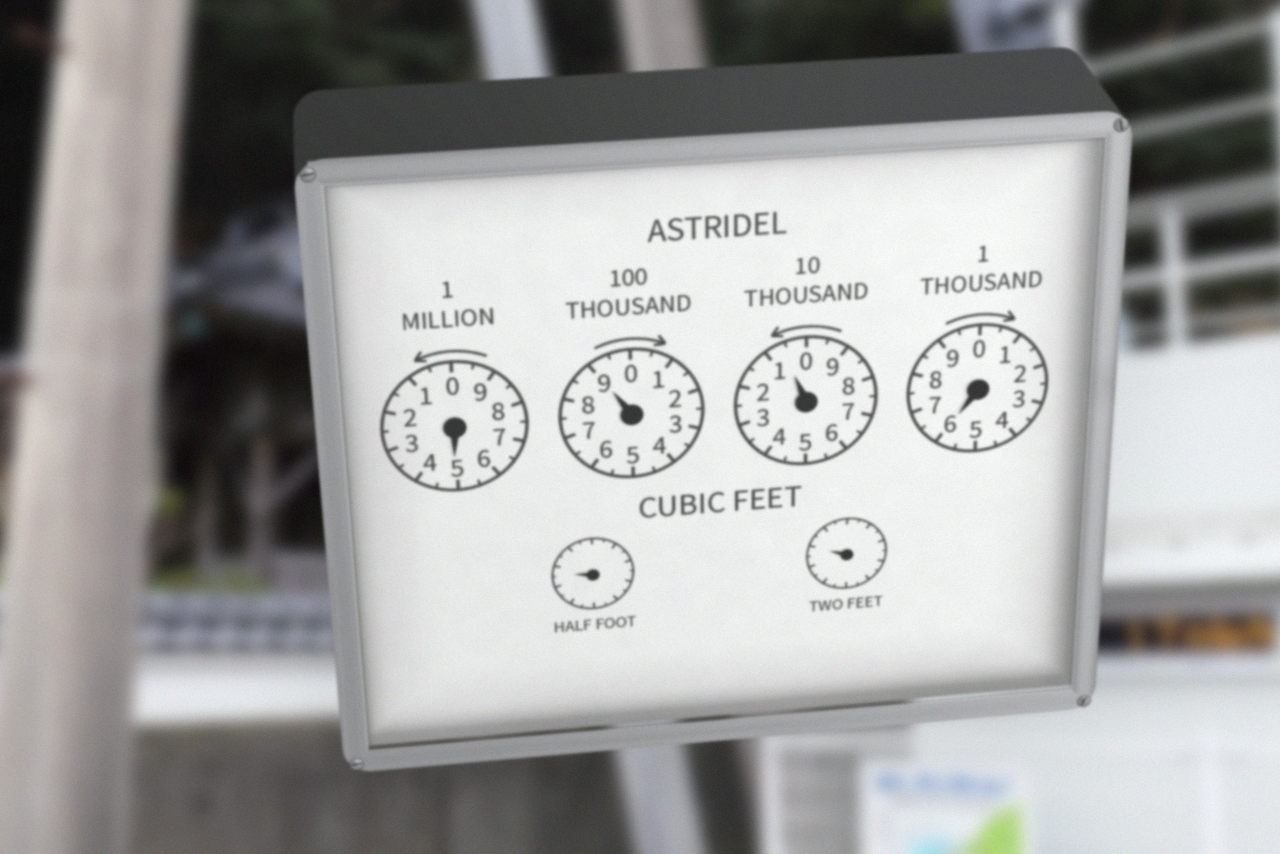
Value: 490600,ft³
